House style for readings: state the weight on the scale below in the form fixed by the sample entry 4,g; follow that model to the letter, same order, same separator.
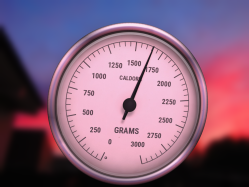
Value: 1650,g
